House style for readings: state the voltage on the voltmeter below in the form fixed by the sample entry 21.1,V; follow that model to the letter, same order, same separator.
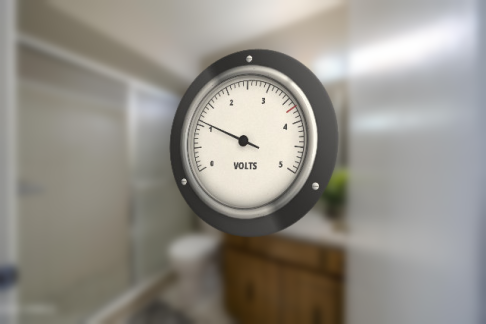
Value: 1.1,V
